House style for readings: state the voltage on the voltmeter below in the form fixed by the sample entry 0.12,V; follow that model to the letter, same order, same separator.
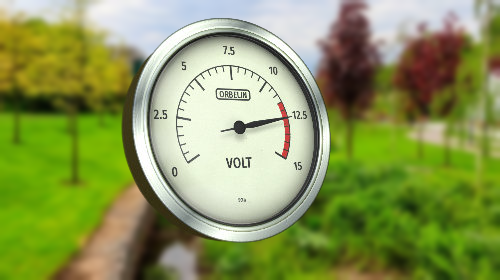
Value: 12.5,V
